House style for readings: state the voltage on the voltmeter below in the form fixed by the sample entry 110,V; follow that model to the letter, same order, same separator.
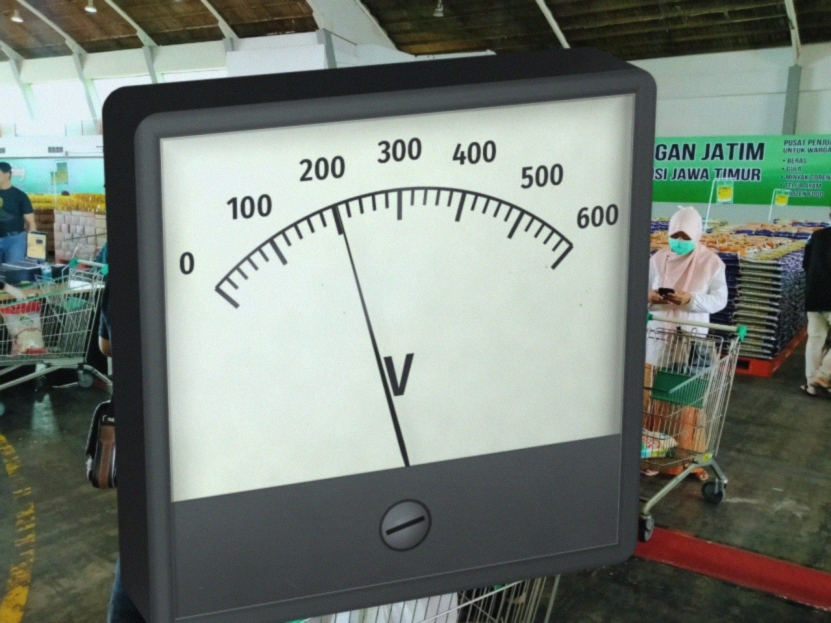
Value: 200,V
